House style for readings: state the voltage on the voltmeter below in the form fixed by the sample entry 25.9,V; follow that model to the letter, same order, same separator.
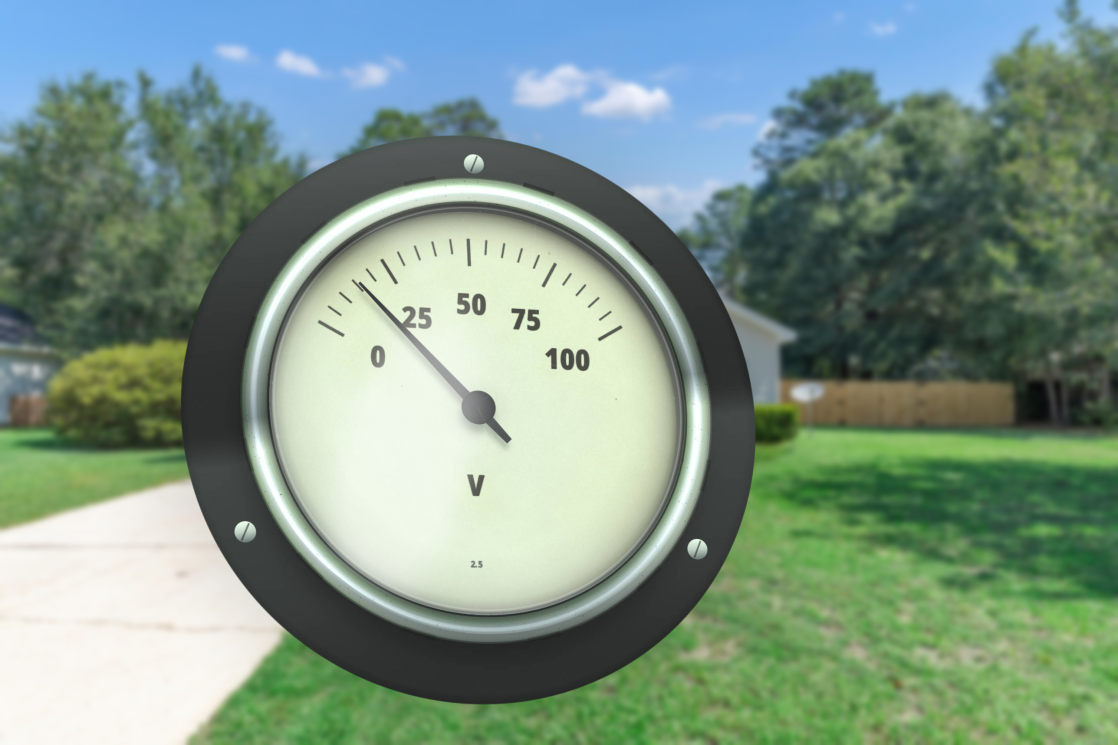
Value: 15,V
